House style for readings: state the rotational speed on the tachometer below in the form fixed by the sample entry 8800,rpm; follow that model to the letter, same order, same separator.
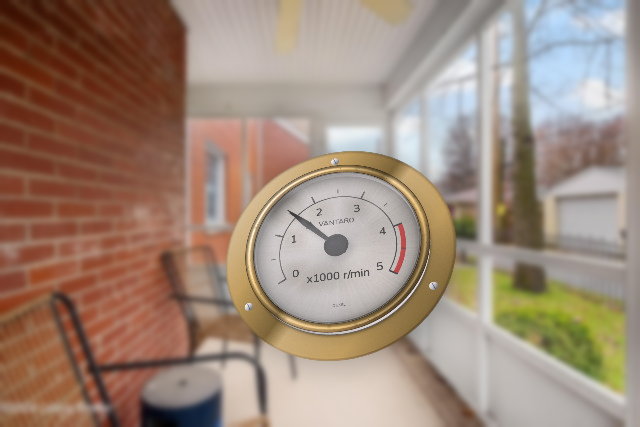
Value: 1500,rpm
